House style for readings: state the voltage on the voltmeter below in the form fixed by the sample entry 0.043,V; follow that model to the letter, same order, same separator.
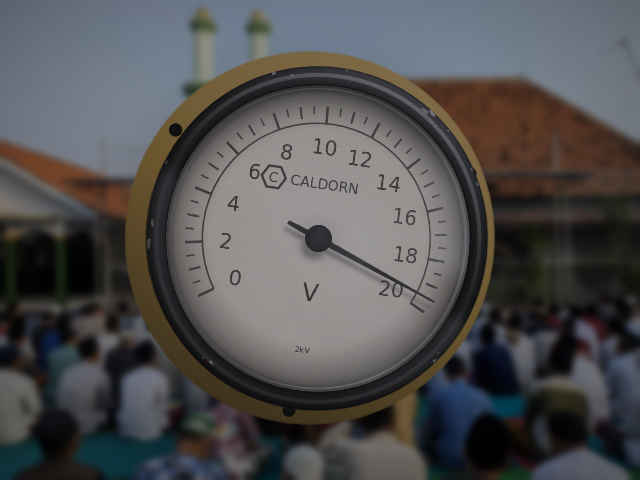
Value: 19.5,V
